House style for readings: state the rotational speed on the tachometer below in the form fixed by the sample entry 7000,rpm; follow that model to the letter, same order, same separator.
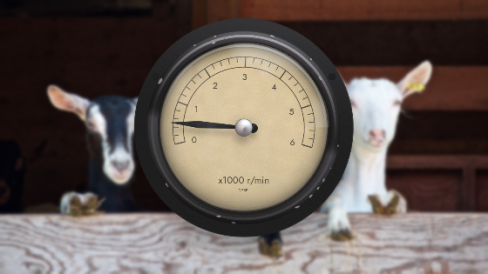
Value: 500,rpm
